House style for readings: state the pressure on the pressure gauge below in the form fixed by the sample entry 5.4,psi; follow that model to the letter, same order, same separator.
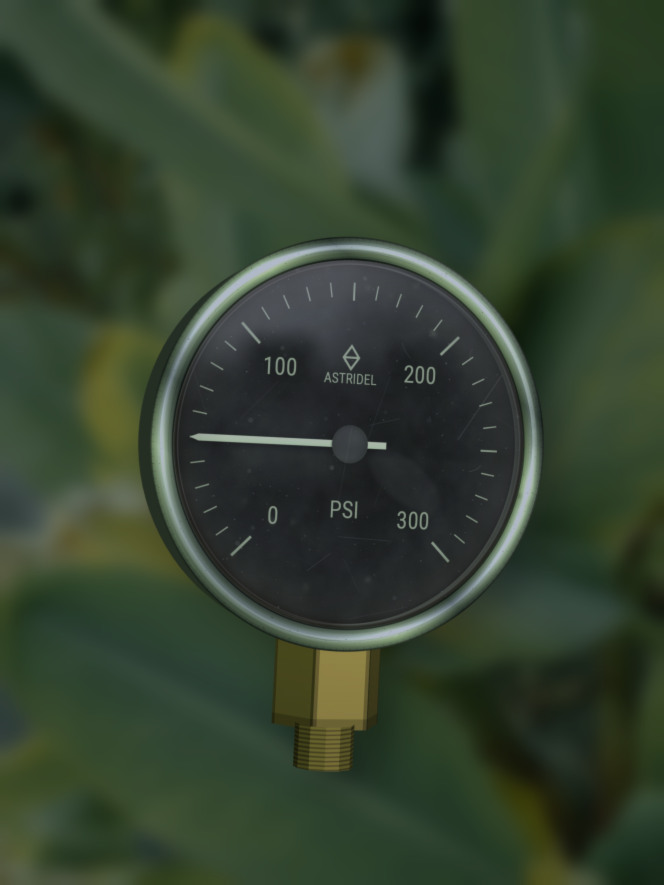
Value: 50,psi
